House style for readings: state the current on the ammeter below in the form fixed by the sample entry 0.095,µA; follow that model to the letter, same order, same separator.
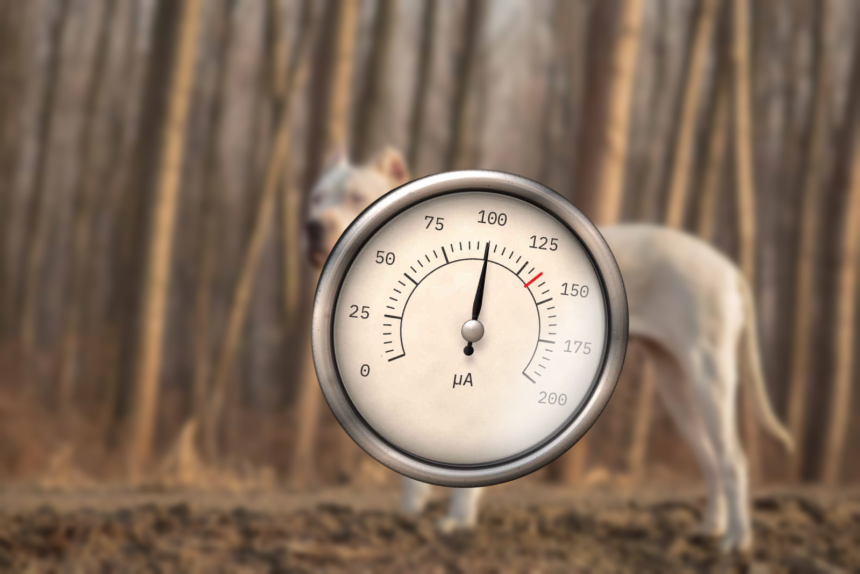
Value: 100,µA
